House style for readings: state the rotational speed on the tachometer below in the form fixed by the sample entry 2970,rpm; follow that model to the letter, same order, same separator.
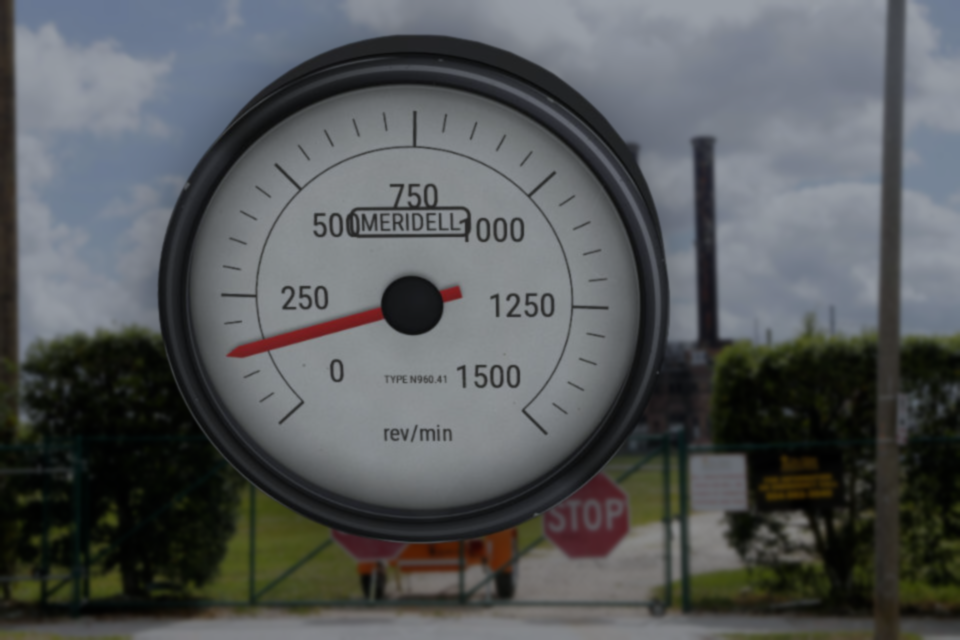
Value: 150,rpm
